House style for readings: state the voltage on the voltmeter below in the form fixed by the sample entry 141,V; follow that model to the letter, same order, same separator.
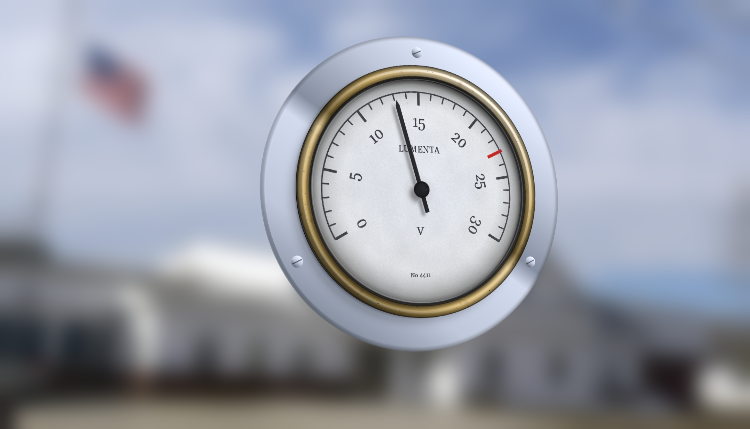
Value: 13,V
